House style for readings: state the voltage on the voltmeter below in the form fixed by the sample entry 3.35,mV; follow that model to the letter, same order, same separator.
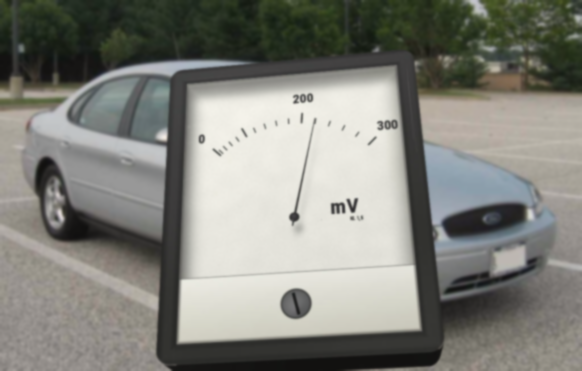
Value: 220,mV
